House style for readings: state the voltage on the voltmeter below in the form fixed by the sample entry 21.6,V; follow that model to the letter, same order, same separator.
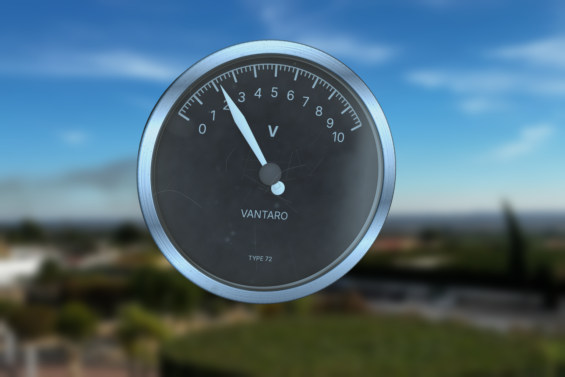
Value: 2.2,V
